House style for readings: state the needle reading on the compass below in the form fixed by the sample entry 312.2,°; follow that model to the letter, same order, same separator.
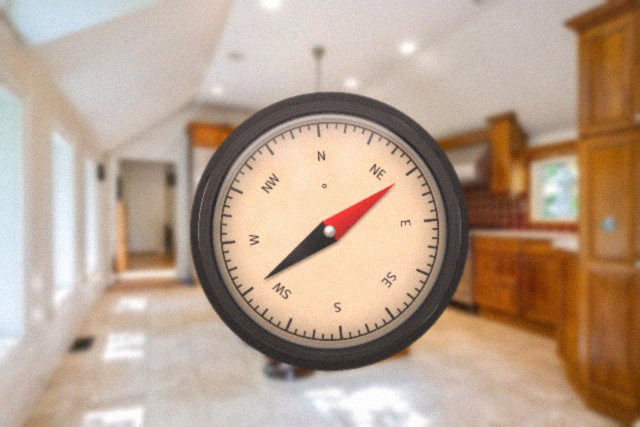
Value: 60,°
